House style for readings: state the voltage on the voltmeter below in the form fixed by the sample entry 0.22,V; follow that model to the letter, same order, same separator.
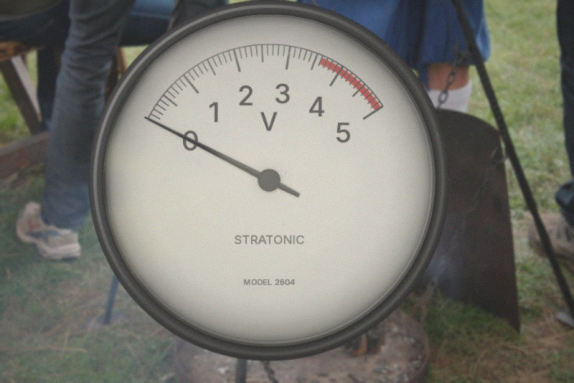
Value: 0,V
